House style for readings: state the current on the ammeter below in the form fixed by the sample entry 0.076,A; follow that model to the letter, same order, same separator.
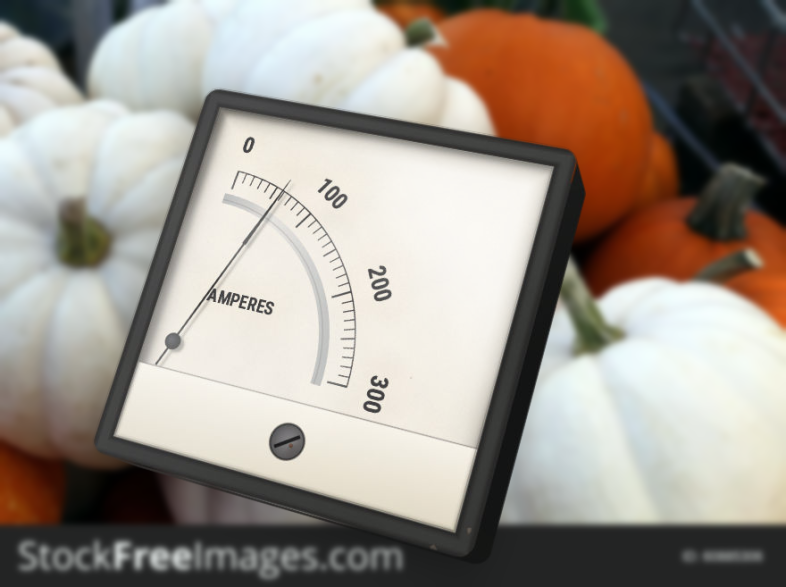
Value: 60,A
